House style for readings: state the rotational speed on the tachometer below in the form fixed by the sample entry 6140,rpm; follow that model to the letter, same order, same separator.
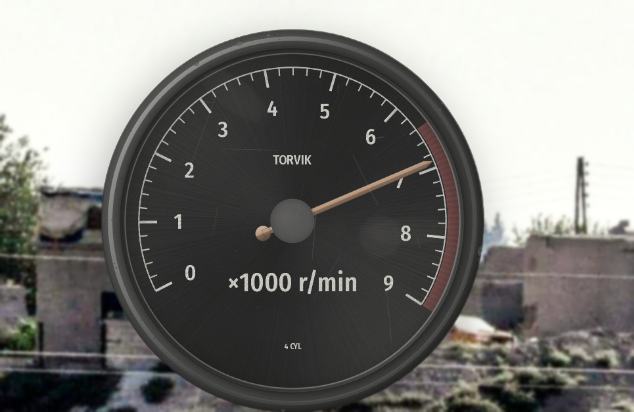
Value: 6900,rpm
